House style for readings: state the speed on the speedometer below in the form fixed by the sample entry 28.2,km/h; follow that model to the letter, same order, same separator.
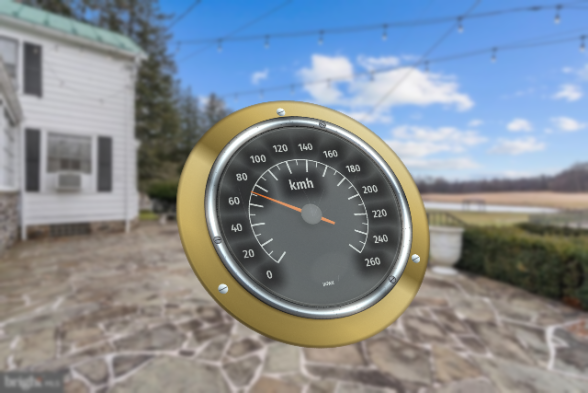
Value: 70,km/h
